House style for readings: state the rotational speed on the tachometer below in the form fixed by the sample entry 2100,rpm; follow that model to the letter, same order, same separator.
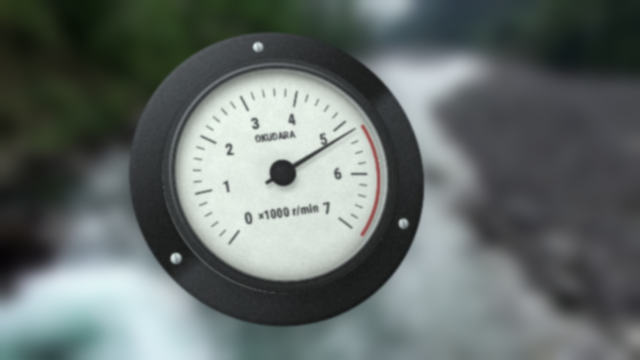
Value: 5200,rpm
